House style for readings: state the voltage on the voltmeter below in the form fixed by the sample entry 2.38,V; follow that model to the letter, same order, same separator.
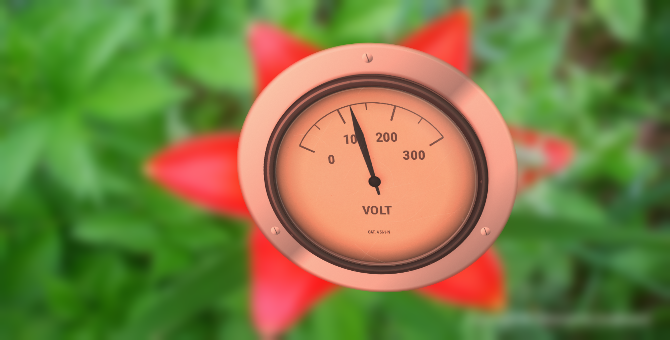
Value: 125,V
